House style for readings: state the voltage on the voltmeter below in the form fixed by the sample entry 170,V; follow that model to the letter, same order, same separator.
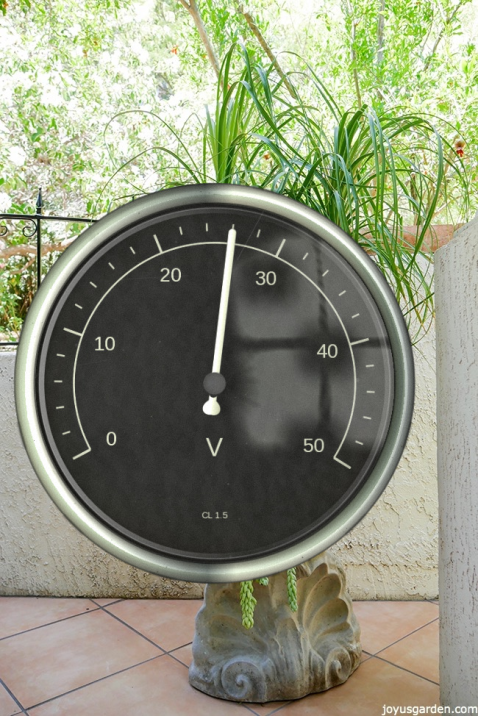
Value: 26,V
